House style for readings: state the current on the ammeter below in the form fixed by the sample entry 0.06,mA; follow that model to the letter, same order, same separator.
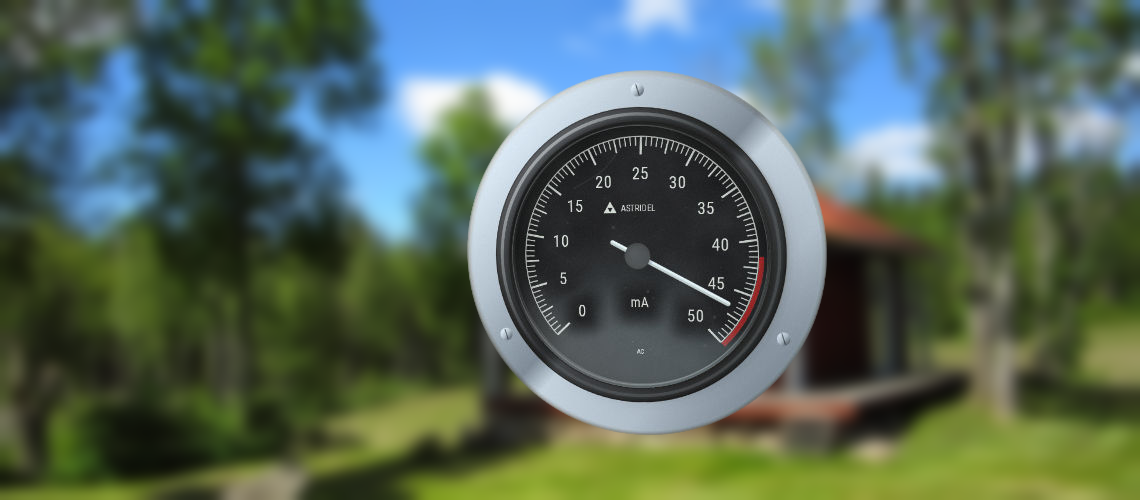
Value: 46.5,mA
